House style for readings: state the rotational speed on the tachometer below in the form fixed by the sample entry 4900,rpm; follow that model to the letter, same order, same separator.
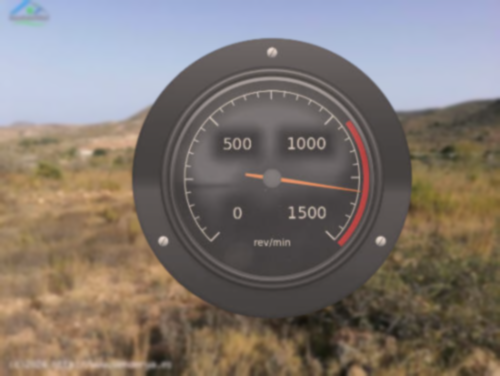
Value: 1300,rpm
